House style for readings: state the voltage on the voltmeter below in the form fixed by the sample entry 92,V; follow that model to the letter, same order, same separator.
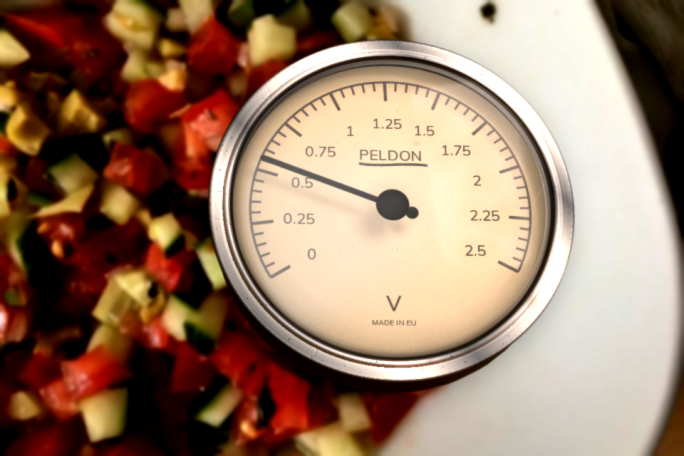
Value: 0.55,V
